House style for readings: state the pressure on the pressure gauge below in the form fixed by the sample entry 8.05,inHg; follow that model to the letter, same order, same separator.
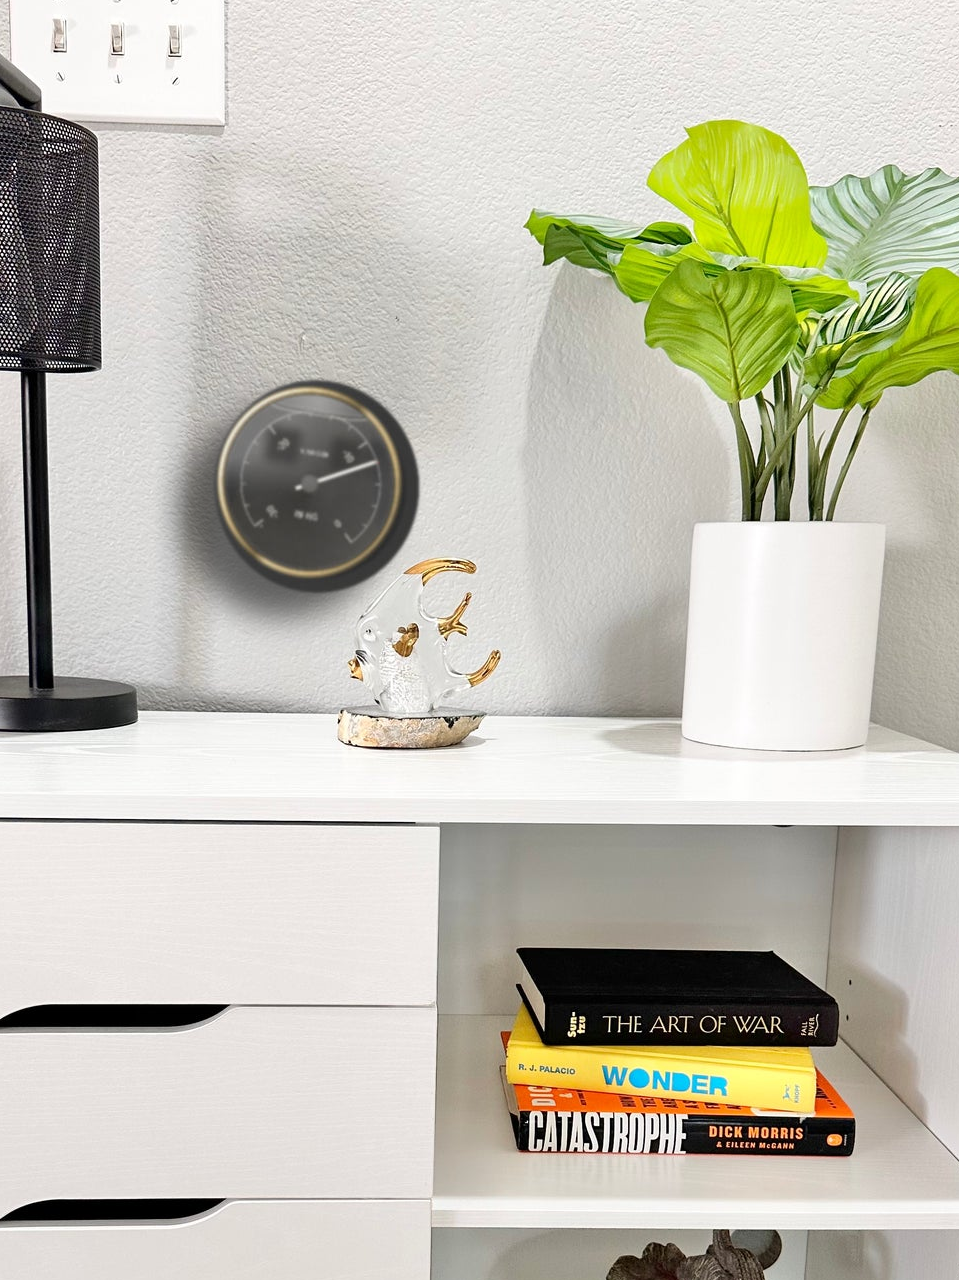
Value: -8,inHg
